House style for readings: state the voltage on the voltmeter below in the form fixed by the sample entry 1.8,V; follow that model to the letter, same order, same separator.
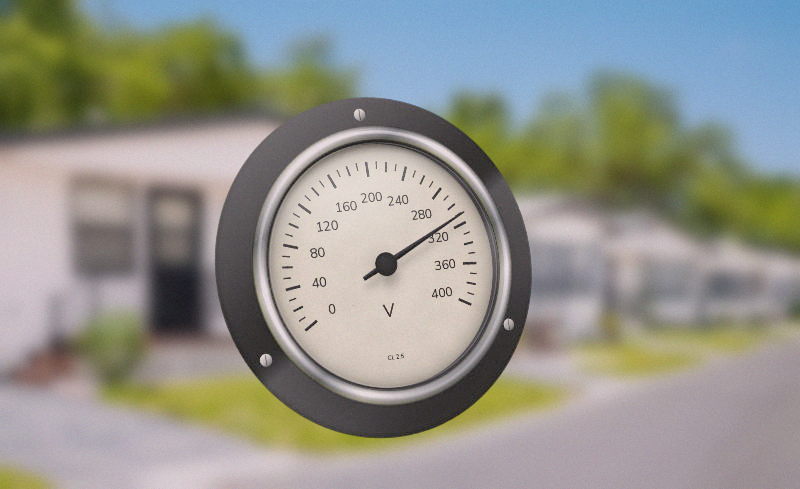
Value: 310,V
